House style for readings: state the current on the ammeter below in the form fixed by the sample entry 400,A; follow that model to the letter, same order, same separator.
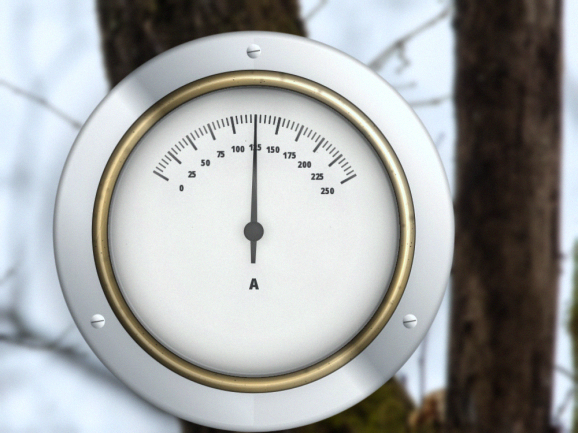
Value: 125,A
